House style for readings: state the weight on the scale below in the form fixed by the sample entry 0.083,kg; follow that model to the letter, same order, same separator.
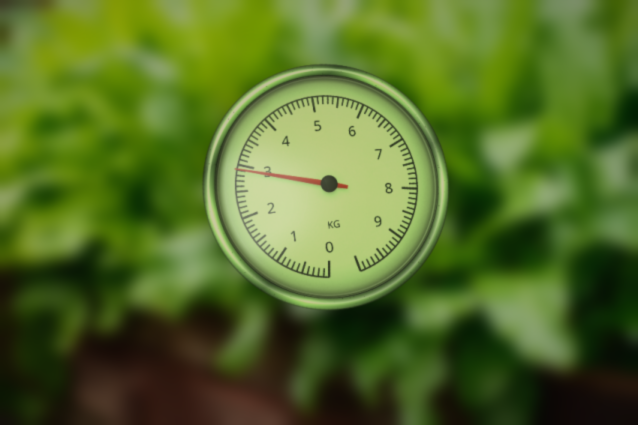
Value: 2.9,kg
